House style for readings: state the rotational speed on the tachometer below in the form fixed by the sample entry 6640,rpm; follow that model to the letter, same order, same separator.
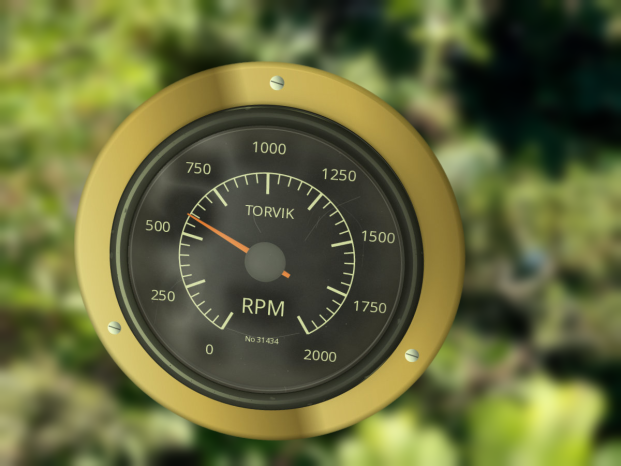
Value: 600,rpm
